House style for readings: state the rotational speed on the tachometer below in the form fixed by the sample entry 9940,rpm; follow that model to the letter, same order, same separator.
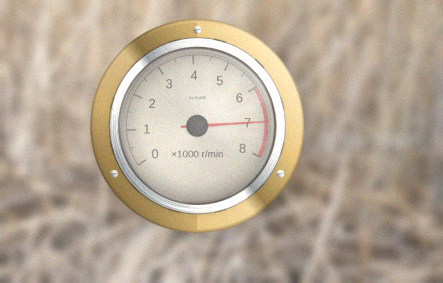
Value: 7000,rpm
